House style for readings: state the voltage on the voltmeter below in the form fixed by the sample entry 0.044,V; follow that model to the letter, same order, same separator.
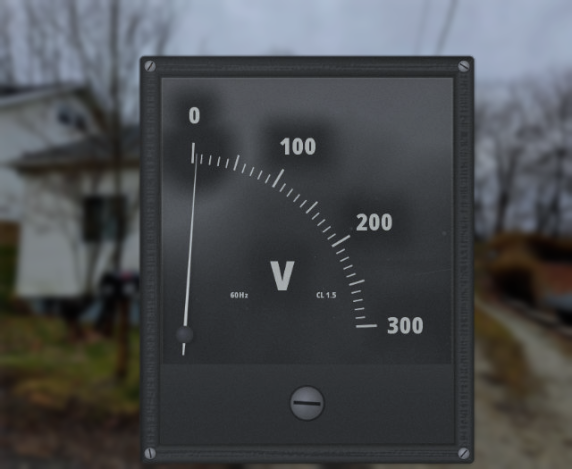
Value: 5,V
